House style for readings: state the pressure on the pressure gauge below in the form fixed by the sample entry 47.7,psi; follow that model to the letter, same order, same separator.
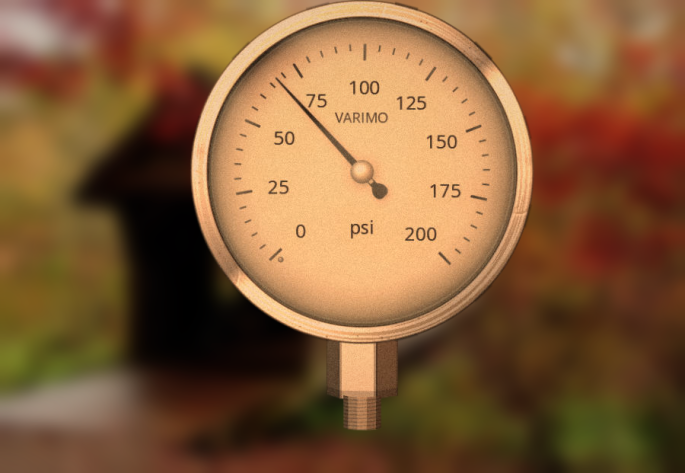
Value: 67.5,psi
